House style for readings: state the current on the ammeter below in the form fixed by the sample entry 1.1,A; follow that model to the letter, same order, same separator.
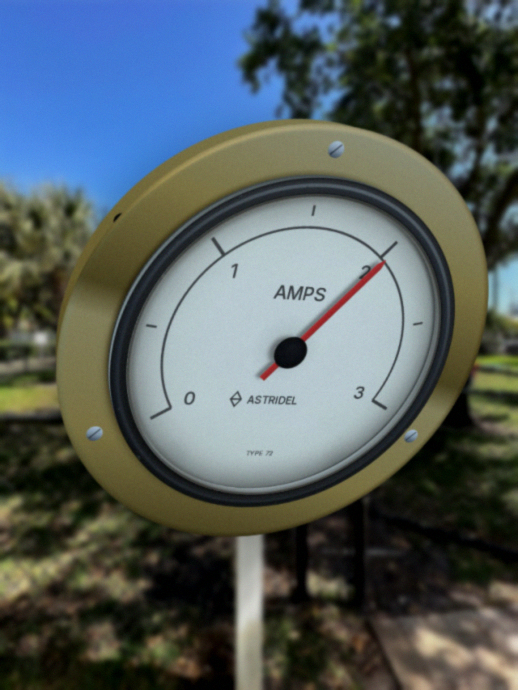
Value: 2,A
